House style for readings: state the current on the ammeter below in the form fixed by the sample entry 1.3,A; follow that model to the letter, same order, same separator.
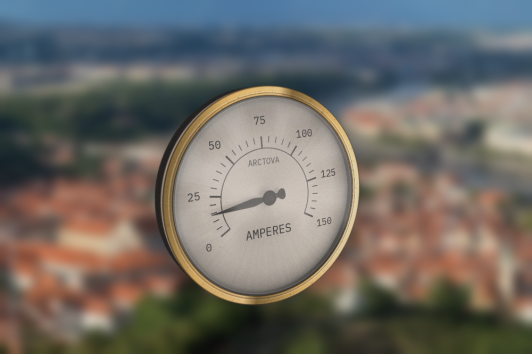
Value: 15,A
